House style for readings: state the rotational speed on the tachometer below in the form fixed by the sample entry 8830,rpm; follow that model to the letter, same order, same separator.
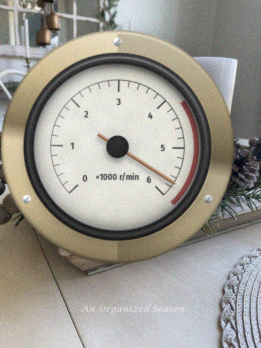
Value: 5700,rpm
